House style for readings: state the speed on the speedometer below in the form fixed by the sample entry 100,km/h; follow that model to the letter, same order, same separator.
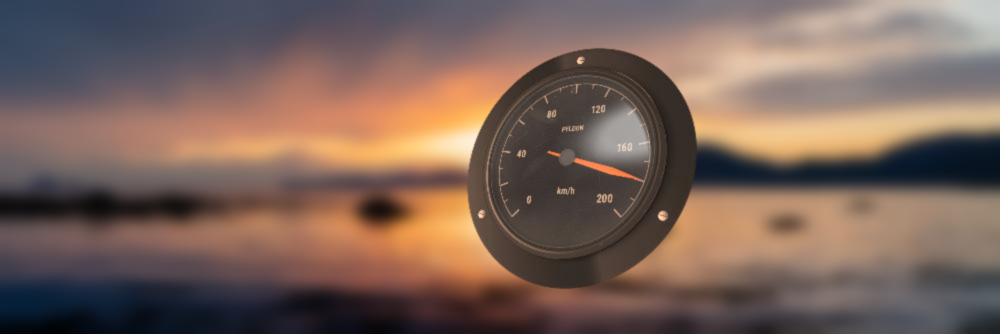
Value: 180,km/h
